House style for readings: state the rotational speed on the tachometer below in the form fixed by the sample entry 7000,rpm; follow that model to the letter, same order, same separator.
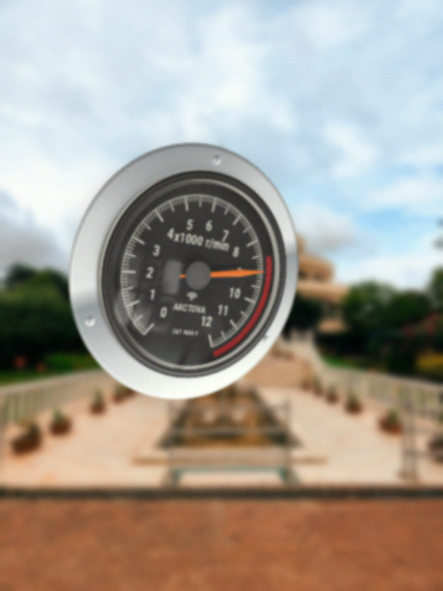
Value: 9000,rpm
